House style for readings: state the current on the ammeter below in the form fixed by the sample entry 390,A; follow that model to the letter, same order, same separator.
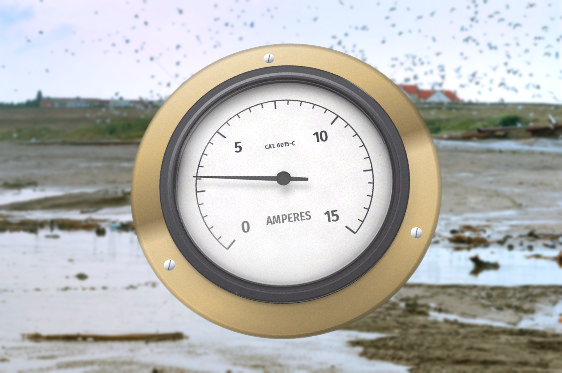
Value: 3,A
